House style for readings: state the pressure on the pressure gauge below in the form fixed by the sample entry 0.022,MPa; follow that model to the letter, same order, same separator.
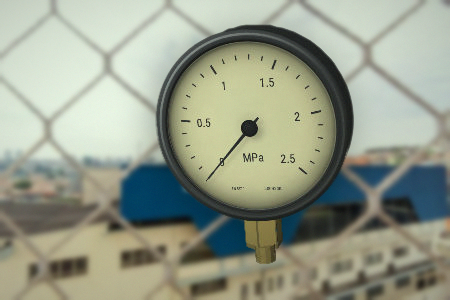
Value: 0,MPa
